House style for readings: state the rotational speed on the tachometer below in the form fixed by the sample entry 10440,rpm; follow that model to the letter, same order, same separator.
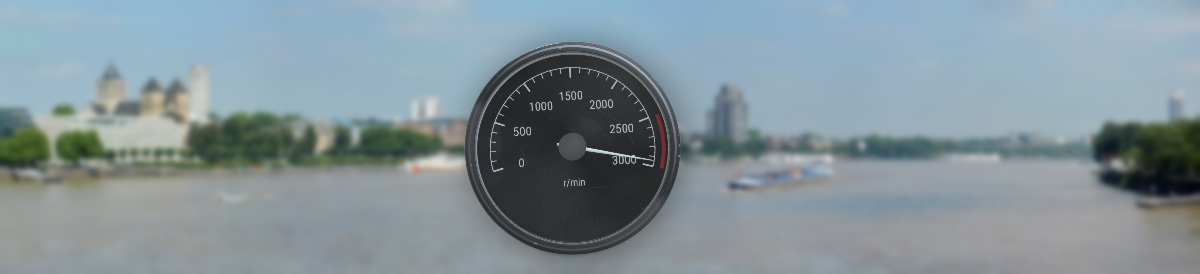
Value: 2950,rpm
